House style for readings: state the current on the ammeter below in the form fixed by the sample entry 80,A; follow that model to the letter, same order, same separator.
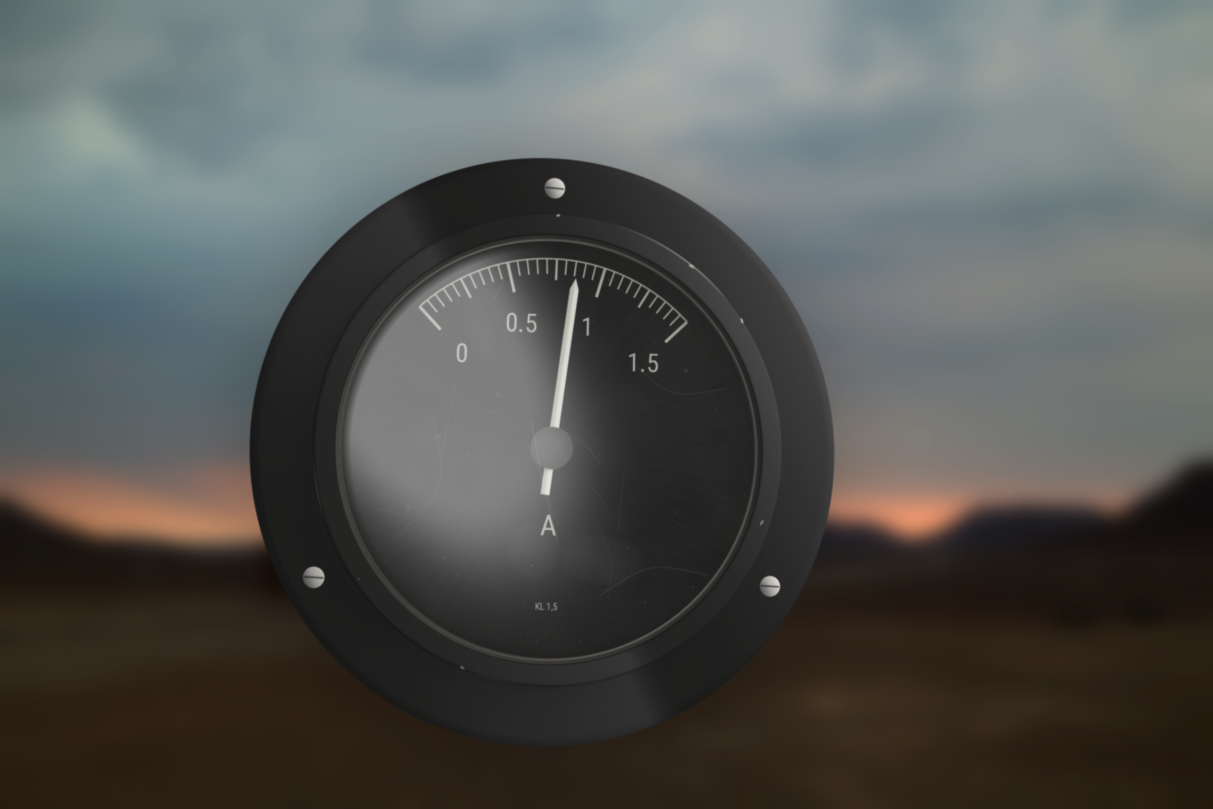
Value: 0.85,A
